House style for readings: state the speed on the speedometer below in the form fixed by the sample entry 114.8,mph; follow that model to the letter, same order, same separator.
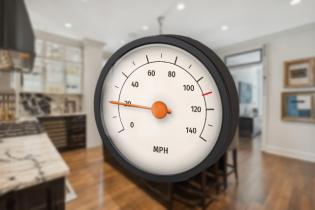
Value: 20,mph
